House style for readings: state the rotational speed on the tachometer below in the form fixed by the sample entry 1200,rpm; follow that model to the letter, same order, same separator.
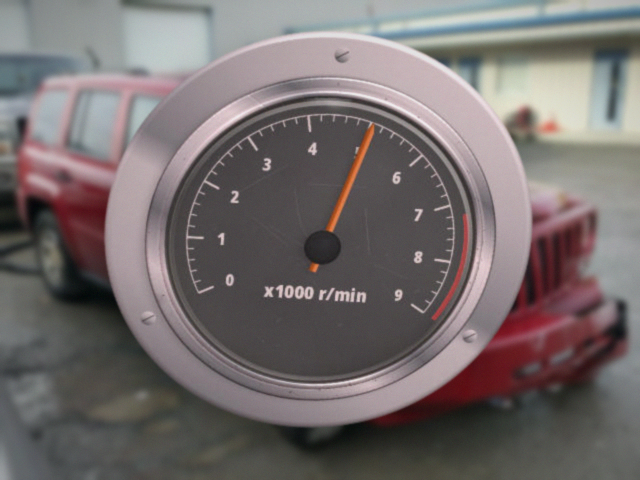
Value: 5000,rpm
